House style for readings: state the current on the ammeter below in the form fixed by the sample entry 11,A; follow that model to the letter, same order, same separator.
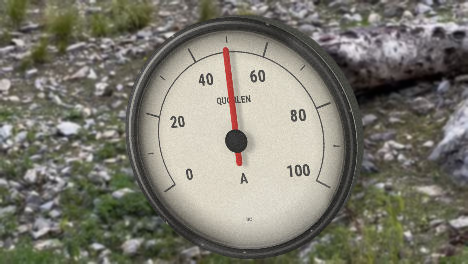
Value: 50,A
